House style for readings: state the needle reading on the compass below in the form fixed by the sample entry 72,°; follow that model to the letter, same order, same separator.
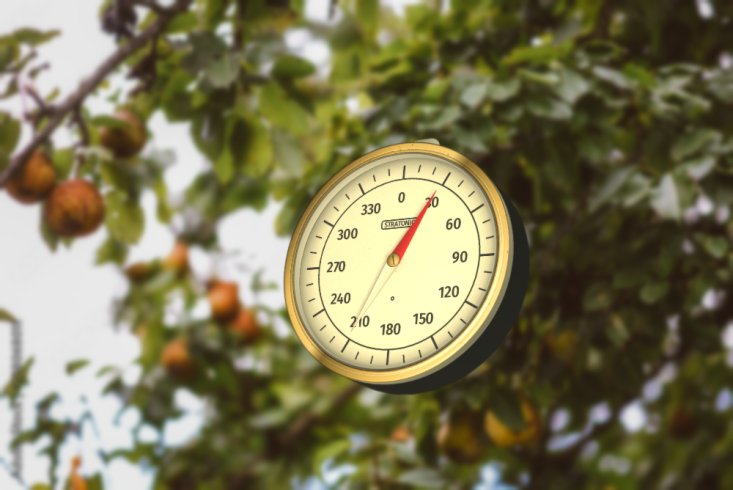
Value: 30,°
